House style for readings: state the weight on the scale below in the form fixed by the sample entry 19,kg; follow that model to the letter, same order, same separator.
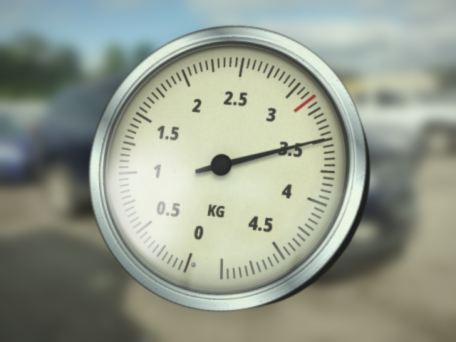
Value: 3.5,kg
